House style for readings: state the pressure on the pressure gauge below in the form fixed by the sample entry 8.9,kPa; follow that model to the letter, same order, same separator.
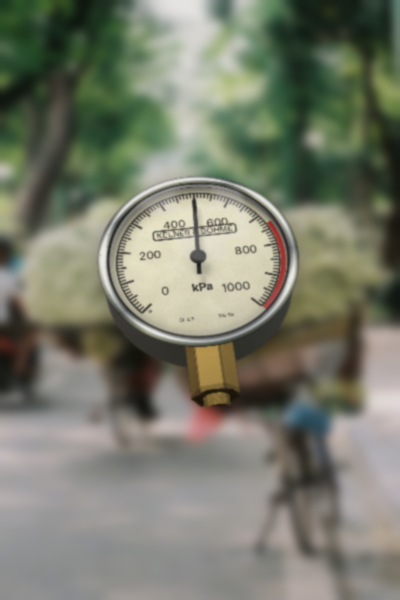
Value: 500,kPa
